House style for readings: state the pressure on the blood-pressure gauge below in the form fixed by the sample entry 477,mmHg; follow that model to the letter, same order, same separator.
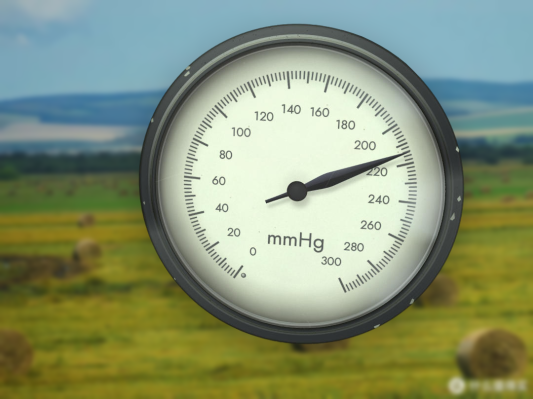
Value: 214,mmHg
